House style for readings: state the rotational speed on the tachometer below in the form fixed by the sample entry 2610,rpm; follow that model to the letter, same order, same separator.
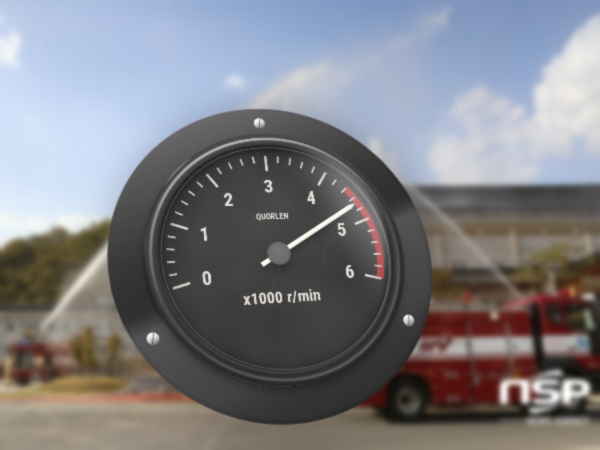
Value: 4700,rpm
